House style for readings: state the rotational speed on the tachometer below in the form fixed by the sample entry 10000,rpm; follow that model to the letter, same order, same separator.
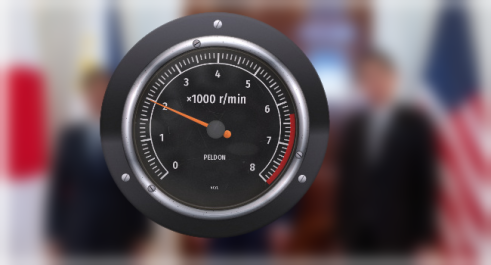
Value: 2000,rpm
